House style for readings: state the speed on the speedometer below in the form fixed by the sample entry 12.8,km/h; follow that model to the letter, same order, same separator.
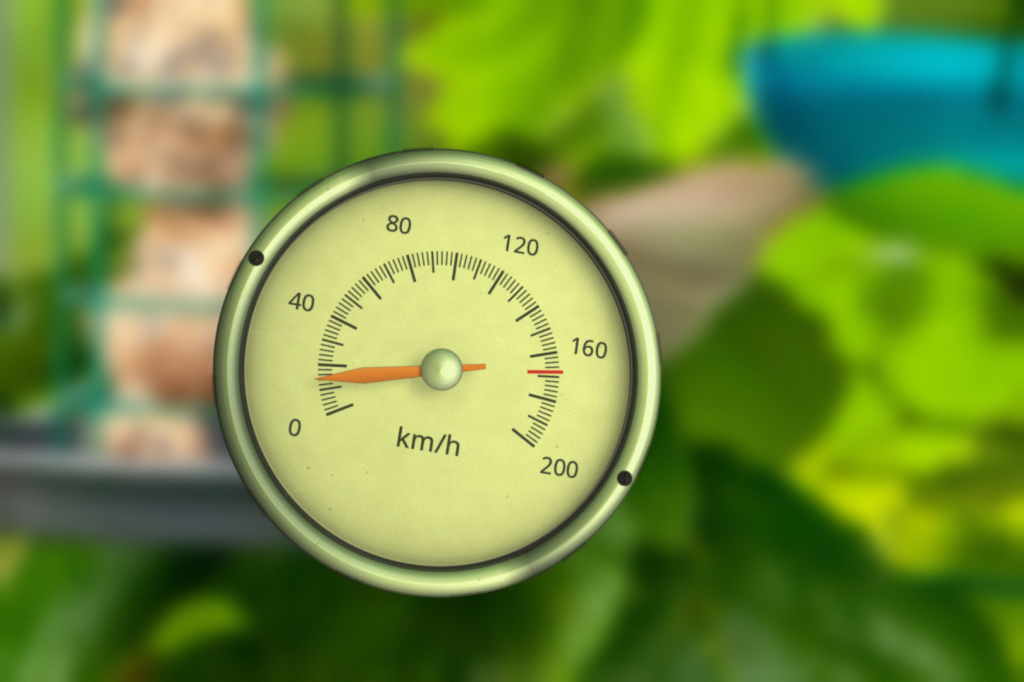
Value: 14,km/h
